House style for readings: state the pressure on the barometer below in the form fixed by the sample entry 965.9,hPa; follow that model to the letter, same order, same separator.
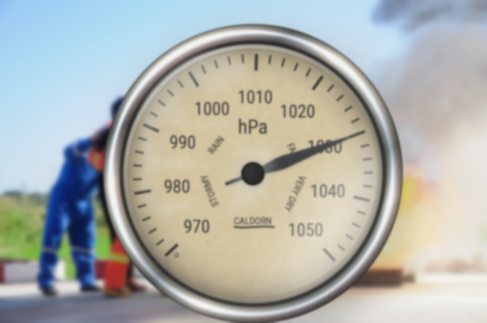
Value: 1030,hPa
